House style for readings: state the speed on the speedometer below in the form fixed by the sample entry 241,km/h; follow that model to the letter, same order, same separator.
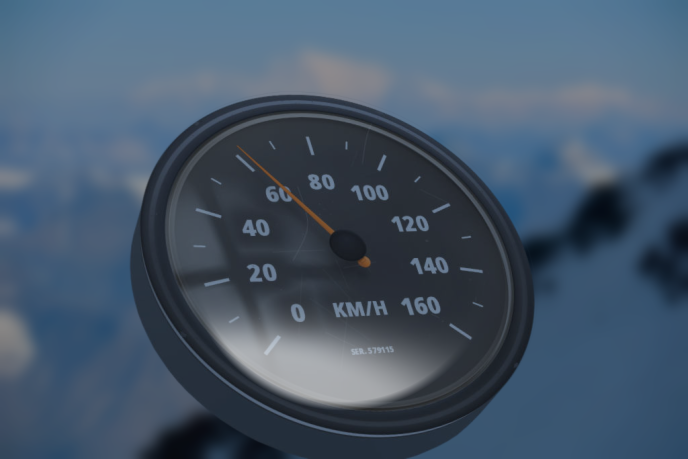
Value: 60,km/h
